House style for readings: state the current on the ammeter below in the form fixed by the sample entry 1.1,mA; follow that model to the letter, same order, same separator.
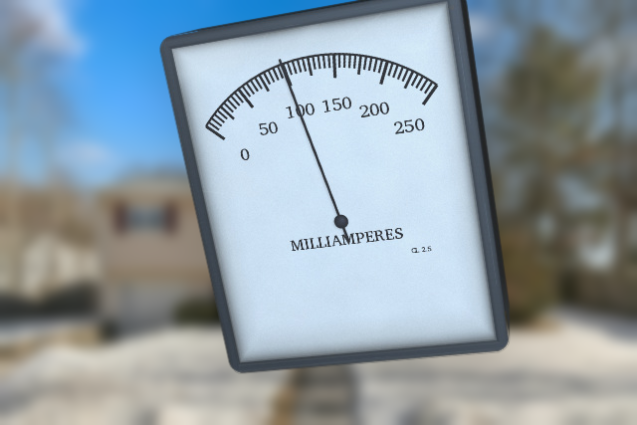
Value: 100,mA
